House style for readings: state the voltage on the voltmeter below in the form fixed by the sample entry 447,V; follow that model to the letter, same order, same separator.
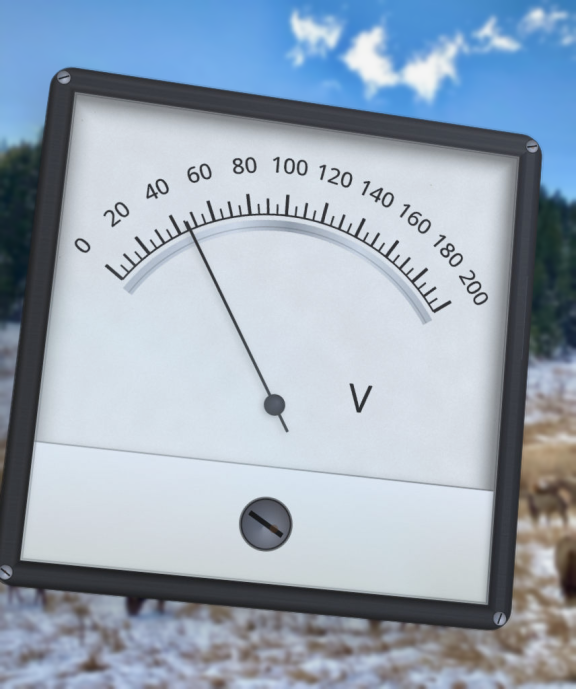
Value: 45,V
